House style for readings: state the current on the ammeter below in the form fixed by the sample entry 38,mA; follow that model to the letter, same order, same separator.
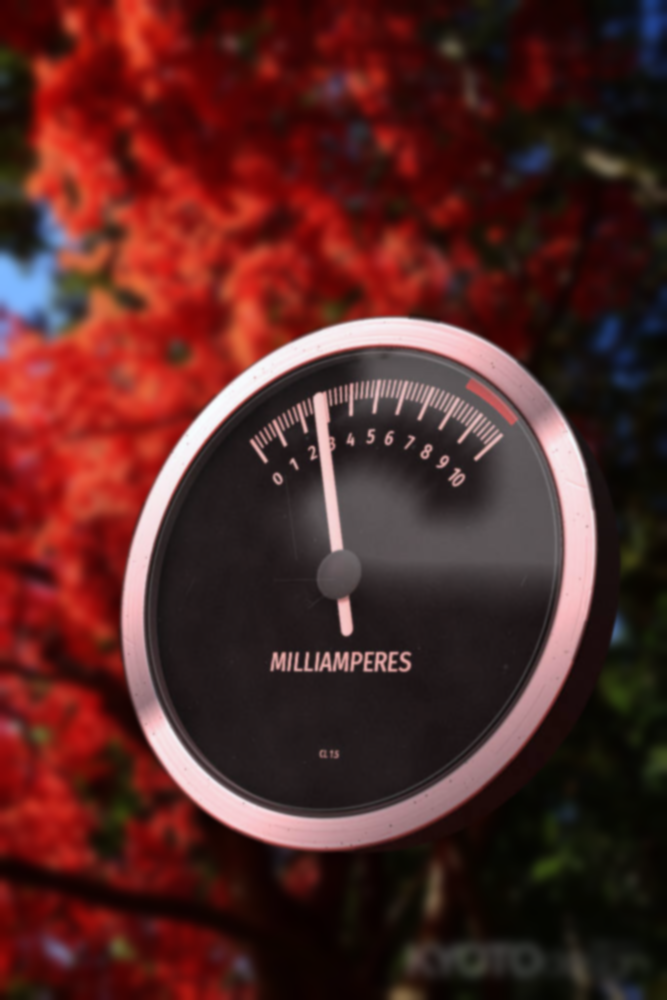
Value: 3,mA
